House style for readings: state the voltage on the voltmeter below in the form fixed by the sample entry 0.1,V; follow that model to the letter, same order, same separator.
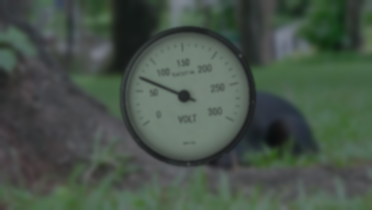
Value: 70,V
